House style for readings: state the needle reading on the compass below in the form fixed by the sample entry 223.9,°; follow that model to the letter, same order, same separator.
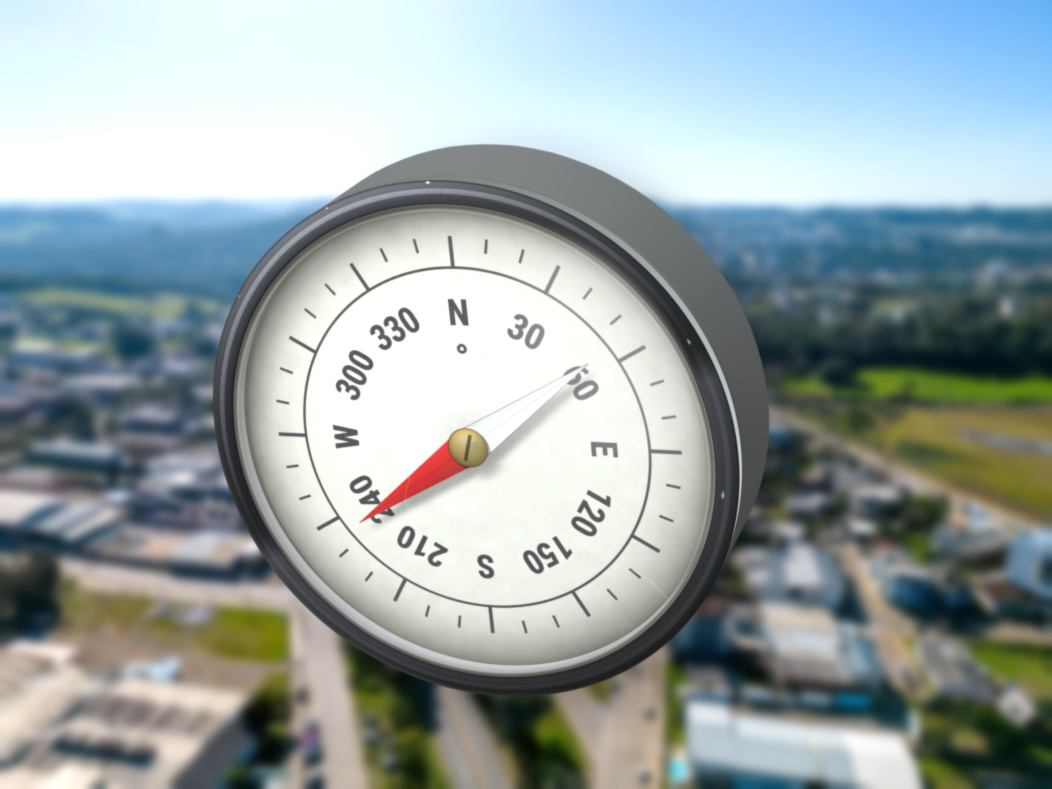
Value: 235,°
